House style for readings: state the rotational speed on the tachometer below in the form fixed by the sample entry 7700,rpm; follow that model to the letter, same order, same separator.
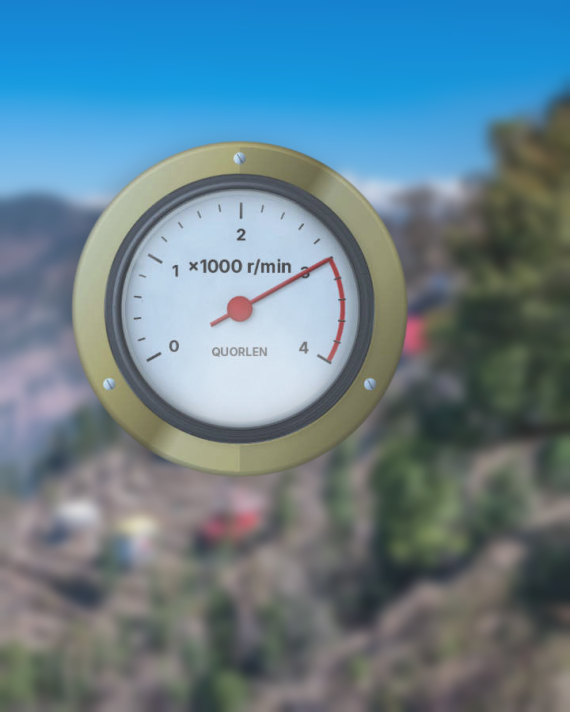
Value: 3000,rpm
